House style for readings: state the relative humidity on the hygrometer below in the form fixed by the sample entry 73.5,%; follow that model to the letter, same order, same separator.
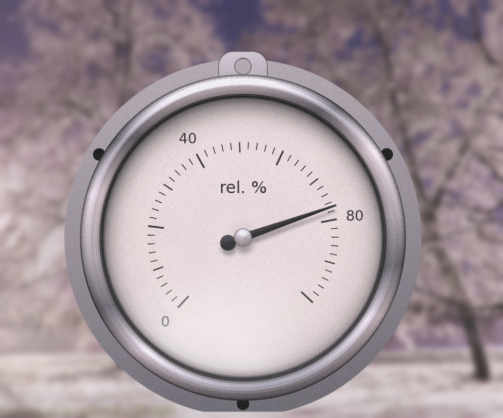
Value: 77,%
